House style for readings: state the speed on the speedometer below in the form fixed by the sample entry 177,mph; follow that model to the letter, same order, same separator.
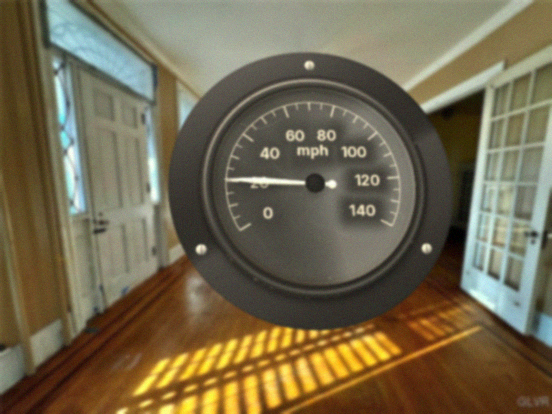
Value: 20,mph
